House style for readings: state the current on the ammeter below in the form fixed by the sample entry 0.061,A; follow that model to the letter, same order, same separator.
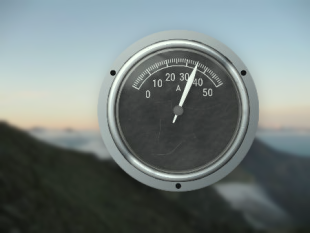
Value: 35,A
